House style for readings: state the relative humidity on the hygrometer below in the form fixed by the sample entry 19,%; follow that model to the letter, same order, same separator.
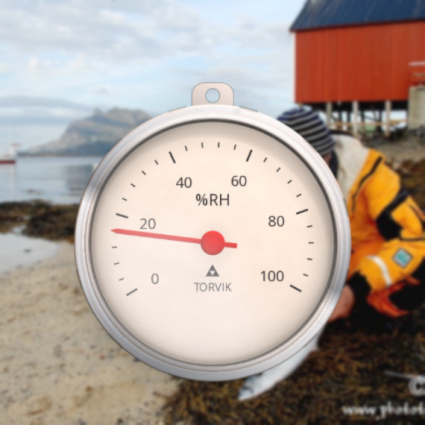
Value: 16,%
